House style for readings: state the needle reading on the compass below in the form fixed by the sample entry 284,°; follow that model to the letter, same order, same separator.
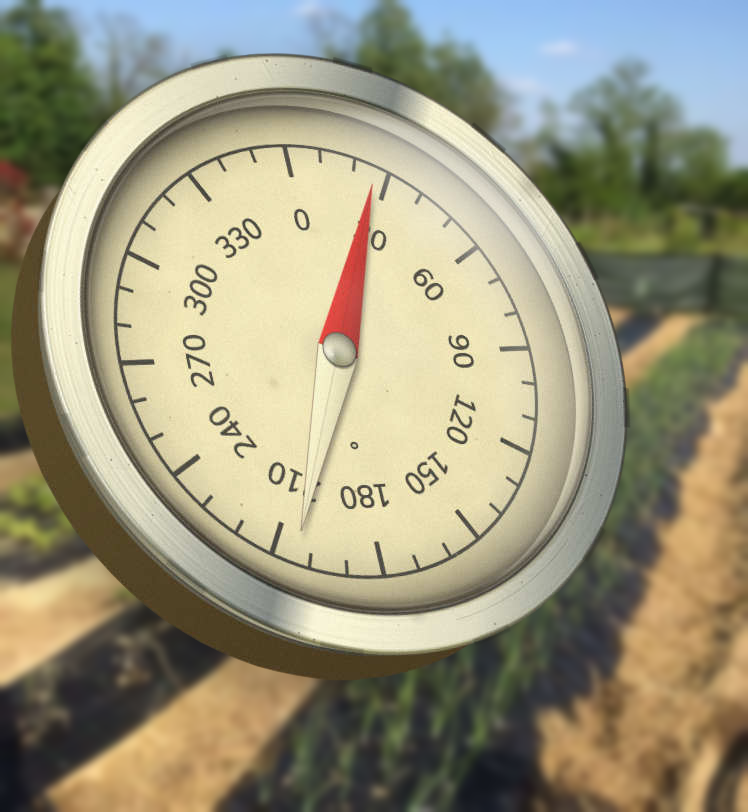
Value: 25,°
